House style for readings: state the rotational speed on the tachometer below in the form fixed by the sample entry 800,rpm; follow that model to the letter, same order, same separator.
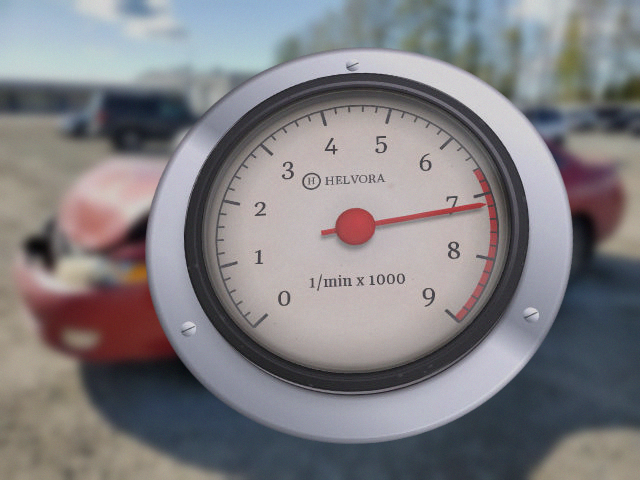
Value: 7200,rpm
